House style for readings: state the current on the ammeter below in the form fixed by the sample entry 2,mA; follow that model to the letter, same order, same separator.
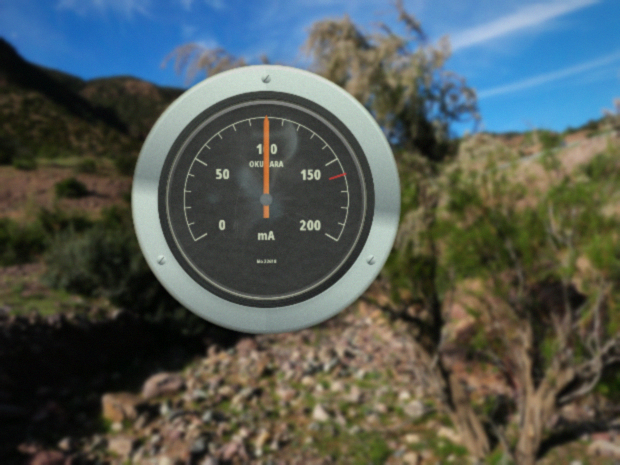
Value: 100,mA
